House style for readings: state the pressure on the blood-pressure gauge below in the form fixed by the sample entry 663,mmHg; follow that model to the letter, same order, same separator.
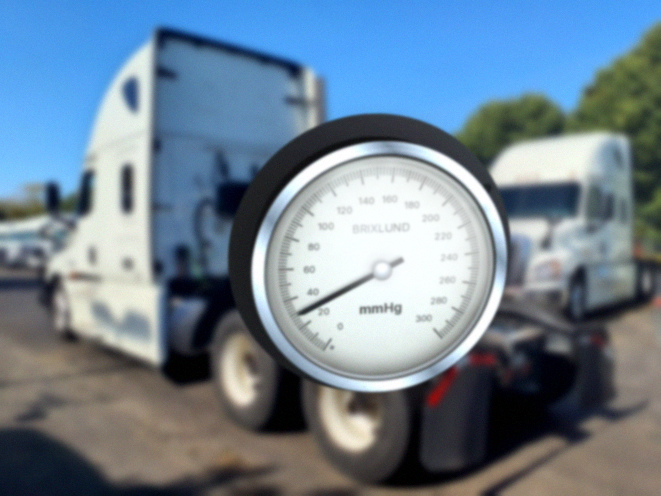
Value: 30,mmHg
